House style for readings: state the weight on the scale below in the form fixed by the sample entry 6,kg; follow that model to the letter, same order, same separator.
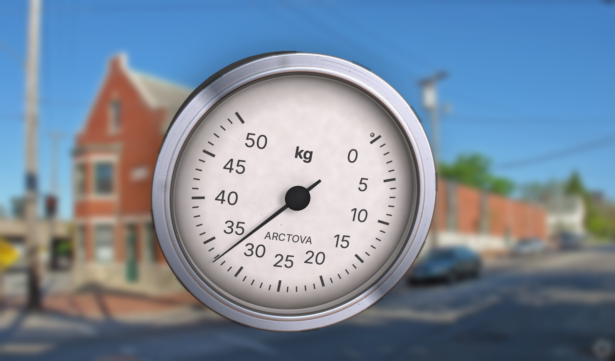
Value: 33,kg
